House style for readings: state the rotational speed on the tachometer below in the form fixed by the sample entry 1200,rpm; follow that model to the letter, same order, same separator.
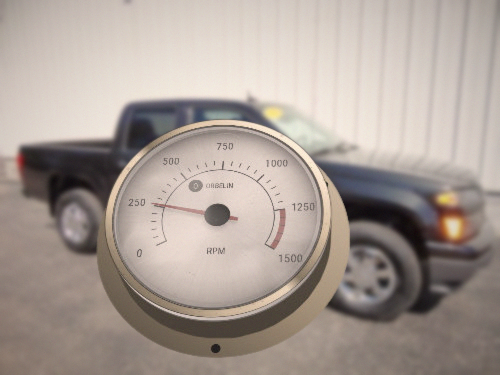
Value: 250,rpm
